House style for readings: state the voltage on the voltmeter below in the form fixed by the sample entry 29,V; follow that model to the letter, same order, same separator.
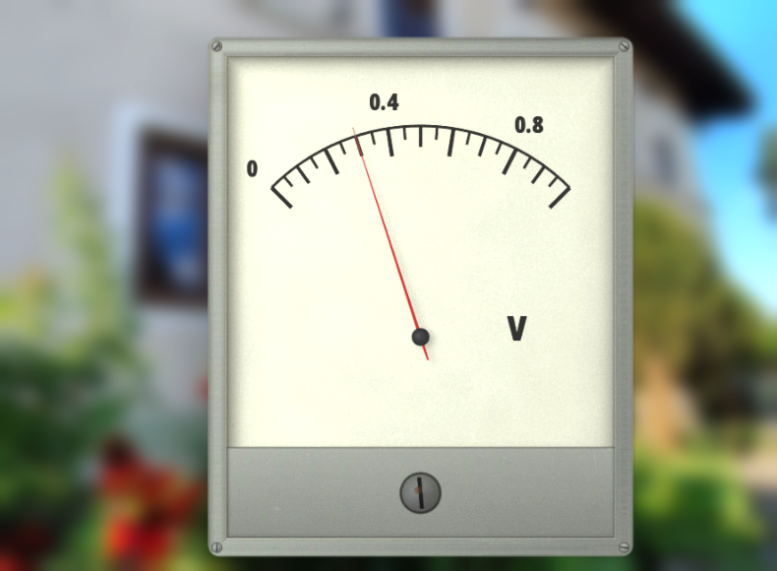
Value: 0.3,V
